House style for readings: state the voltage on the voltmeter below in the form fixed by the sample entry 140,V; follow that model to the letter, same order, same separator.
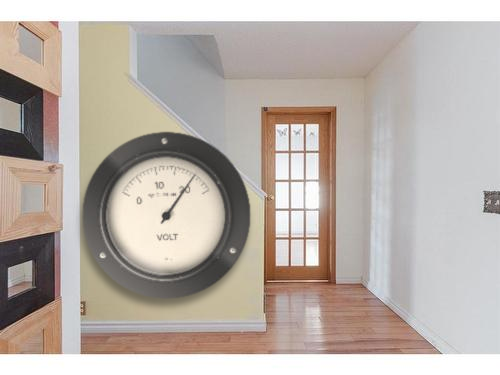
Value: 20,V
